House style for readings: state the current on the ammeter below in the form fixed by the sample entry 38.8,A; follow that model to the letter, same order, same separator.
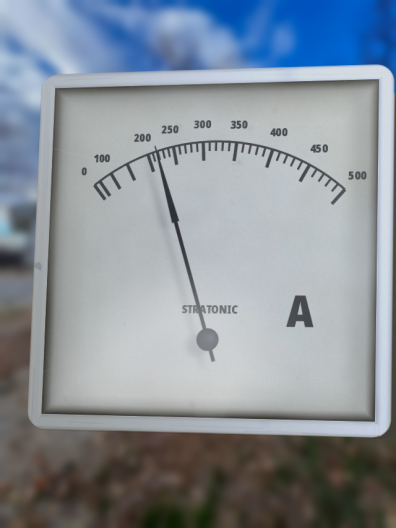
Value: 220,A
